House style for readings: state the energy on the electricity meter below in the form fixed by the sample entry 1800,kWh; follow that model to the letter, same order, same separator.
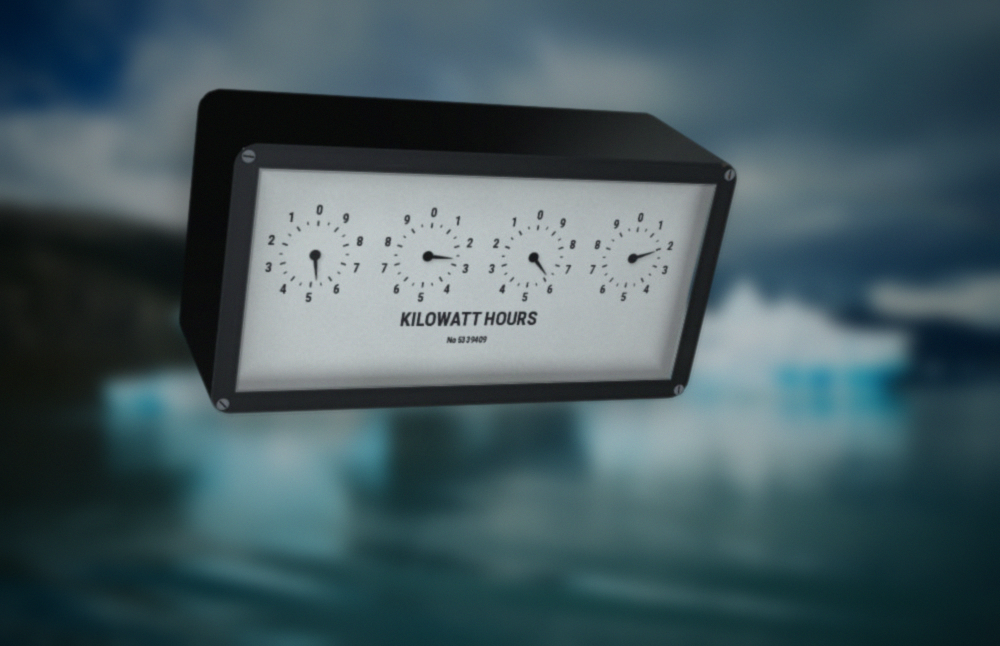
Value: 5262,kWh
